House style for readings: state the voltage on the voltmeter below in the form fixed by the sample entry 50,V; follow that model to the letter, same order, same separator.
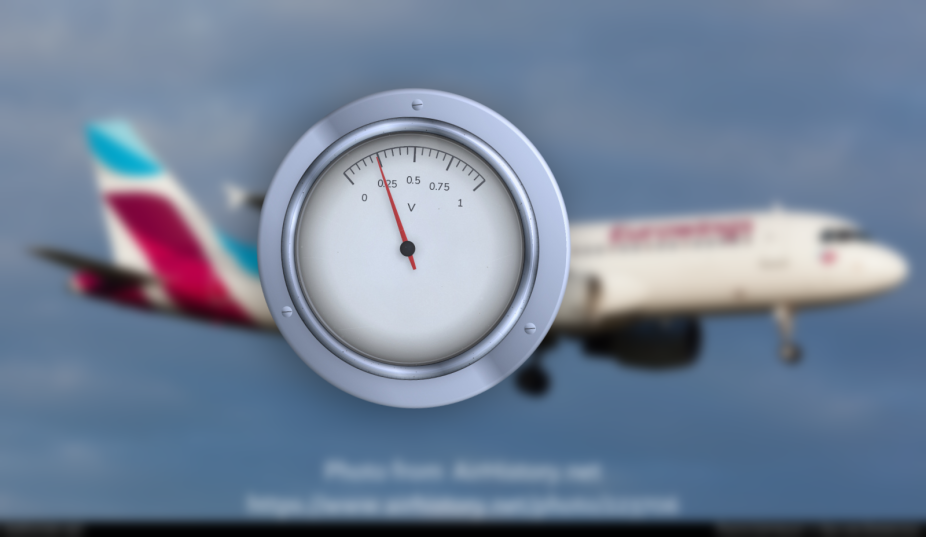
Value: 0.25,V
